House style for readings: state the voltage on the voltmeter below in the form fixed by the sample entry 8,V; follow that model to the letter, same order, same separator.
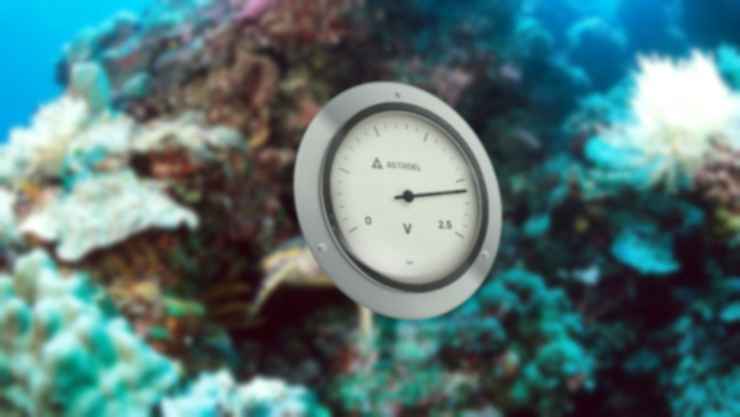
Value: 2.1,V
